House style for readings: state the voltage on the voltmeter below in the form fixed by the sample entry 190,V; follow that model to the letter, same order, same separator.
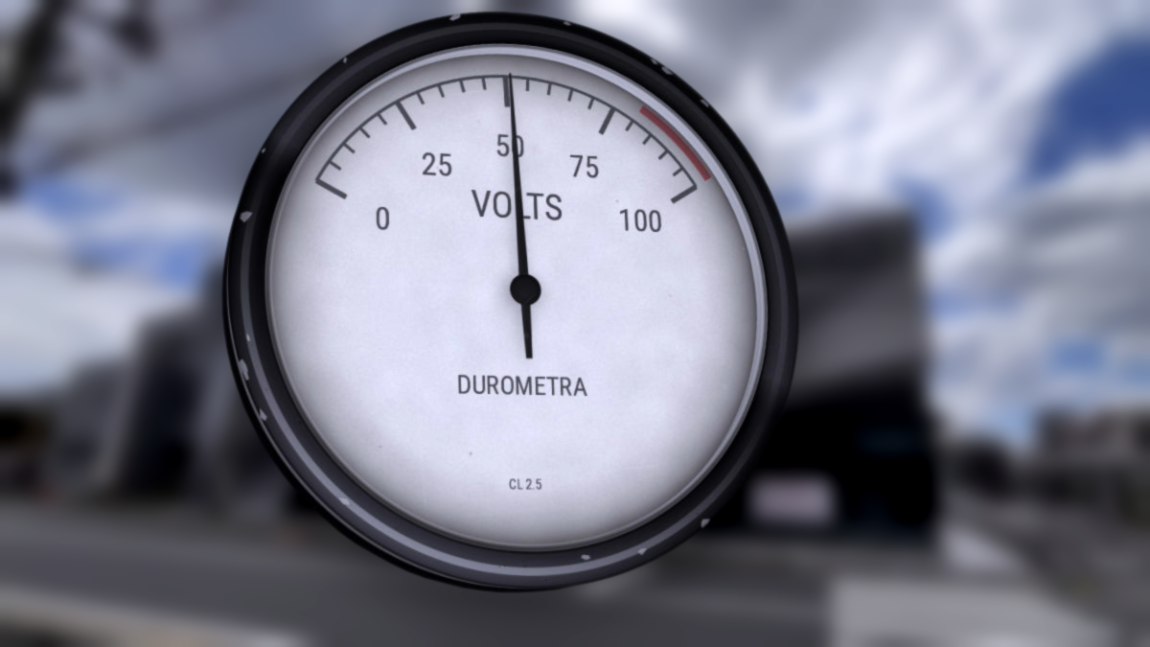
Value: 50,V
